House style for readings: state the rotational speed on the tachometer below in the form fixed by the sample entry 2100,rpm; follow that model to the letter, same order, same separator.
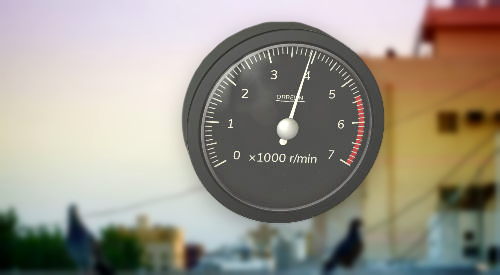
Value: 3900,rpm
